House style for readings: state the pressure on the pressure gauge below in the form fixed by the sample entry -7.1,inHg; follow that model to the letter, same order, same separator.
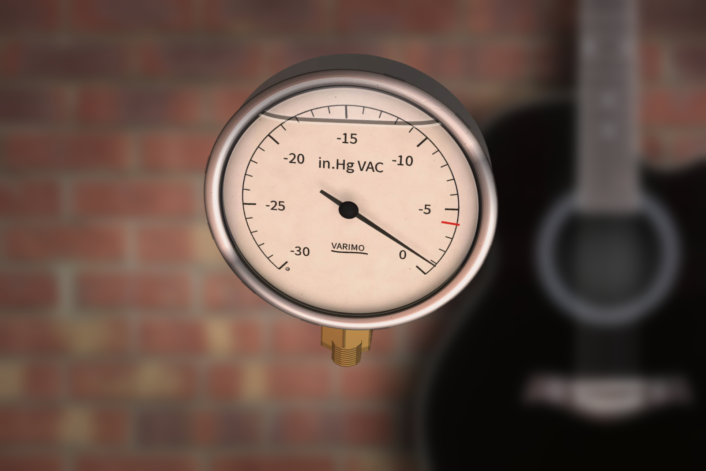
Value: -1,inHg
